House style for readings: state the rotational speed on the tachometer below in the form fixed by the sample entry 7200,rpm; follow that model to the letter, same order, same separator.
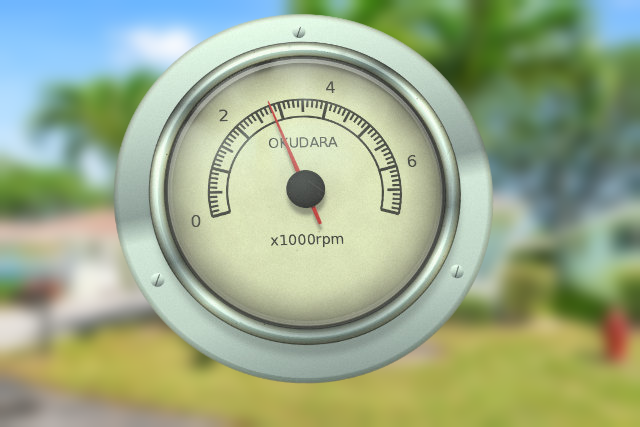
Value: 2800,rpm
